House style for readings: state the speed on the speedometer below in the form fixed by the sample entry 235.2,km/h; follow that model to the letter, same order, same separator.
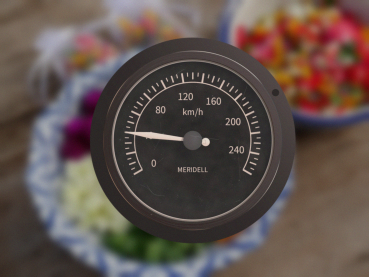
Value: 40,km/h
